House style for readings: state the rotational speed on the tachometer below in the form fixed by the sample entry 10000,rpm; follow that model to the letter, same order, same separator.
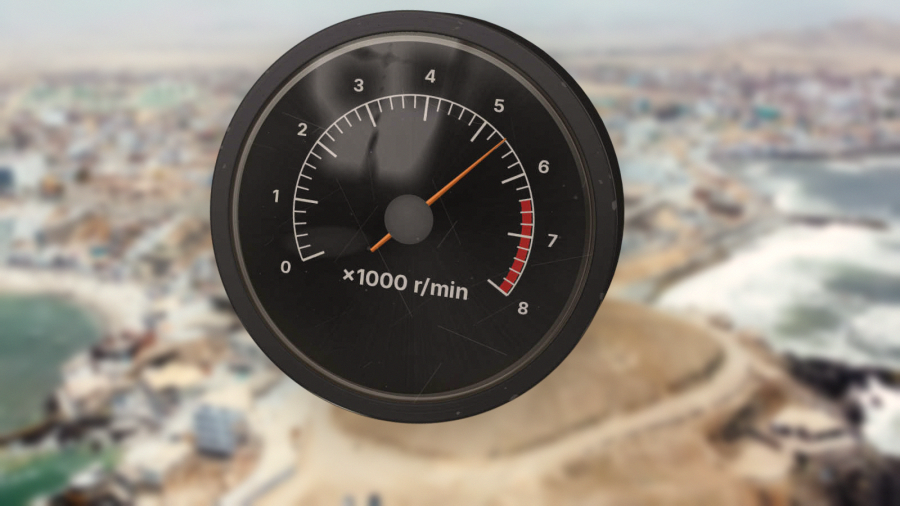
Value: 5400,rpm
